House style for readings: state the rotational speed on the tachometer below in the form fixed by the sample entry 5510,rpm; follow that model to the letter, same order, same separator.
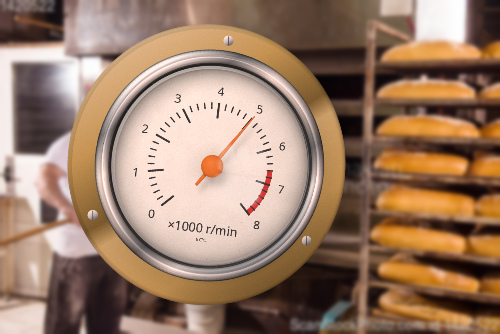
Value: 5000,rpm
